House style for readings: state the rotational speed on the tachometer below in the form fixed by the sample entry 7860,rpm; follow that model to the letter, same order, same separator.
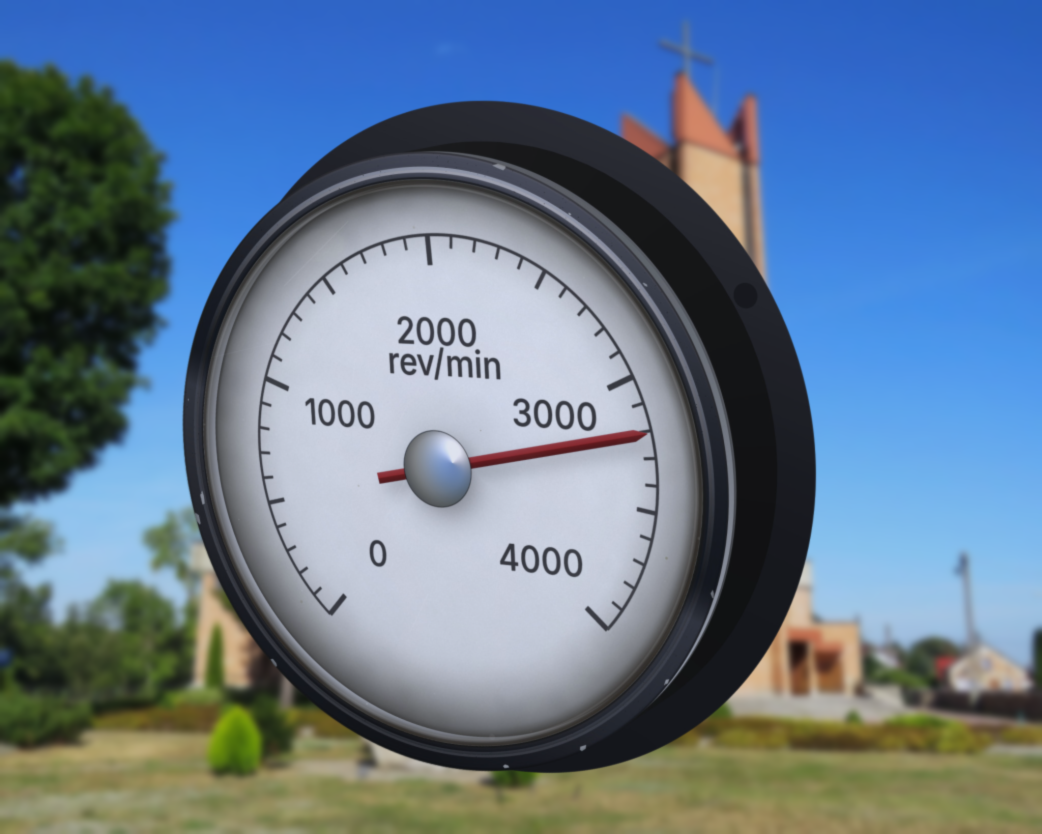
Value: 3200,rpm
